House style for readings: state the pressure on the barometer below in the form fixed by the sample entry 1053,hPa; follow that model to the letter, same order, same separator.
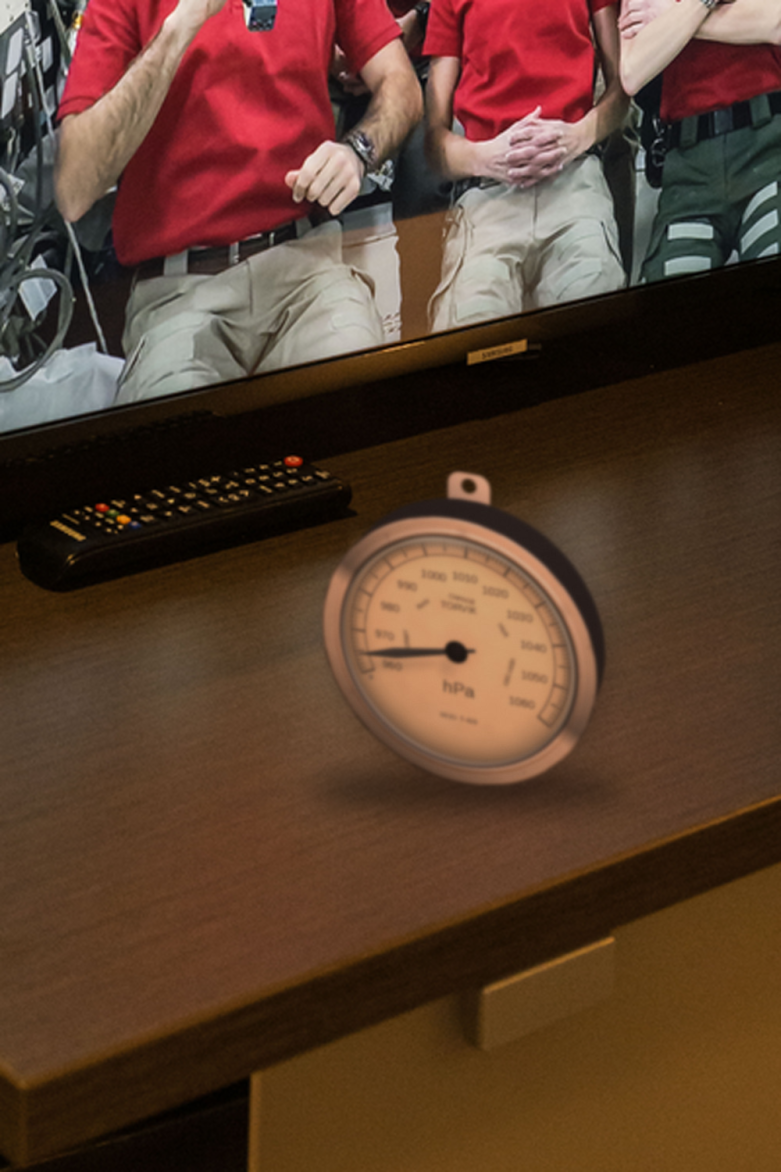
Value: 965,hPa
